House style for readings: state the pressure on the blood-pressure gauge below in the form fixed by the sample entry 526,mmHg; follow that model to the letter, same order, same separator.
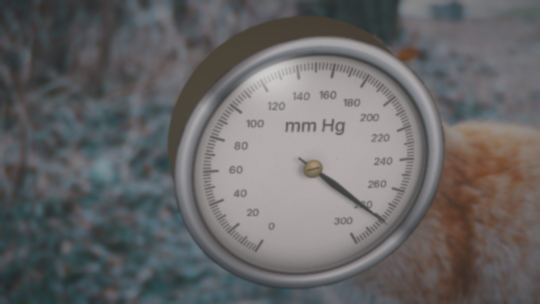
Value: 280,mmHg
